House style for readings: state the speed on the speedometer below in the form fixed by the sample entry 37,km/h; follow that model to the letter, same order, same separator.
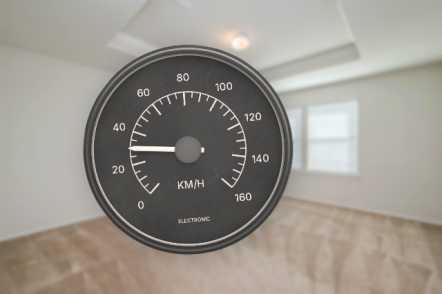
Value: 30,km/h
